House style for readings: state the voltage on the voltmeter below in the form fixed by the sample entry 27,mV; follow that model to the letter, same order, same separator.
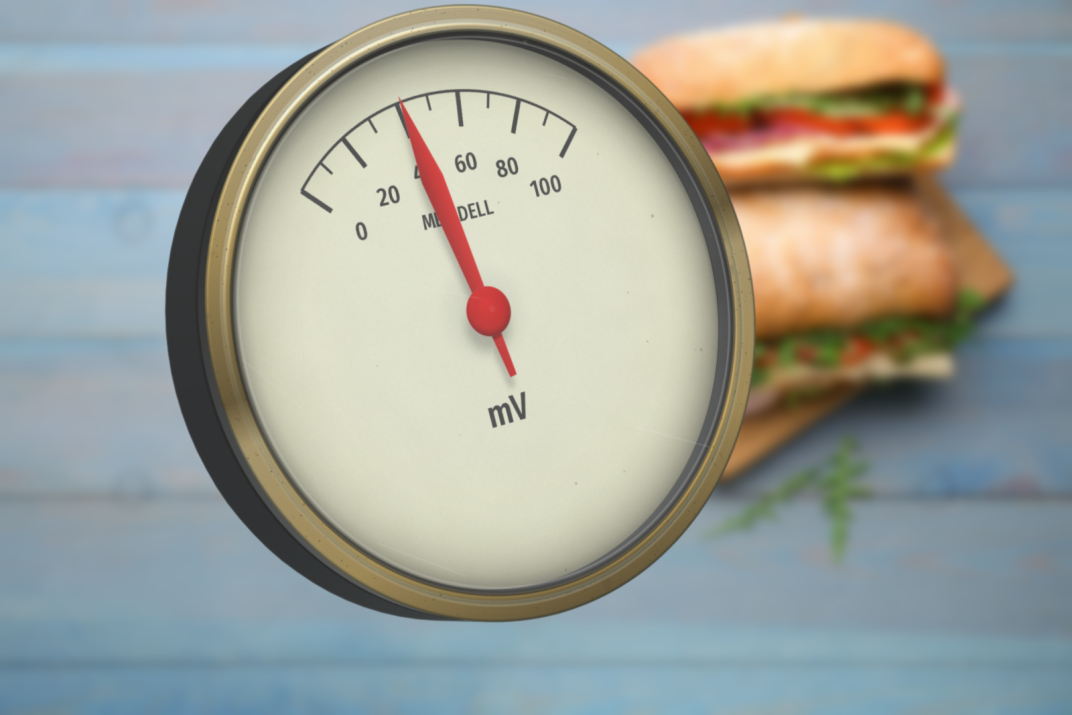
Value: 40,mV
